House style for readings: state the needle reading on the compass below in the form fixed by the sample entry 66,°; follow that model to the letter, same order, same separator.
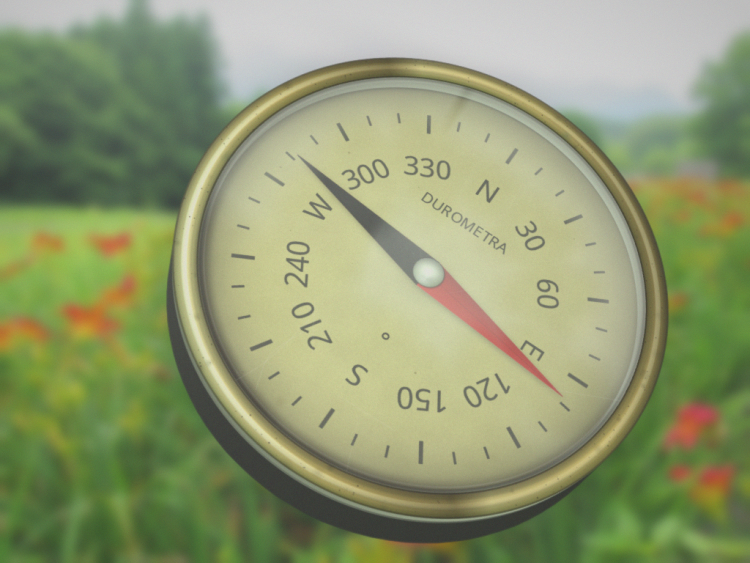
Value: 100,°
